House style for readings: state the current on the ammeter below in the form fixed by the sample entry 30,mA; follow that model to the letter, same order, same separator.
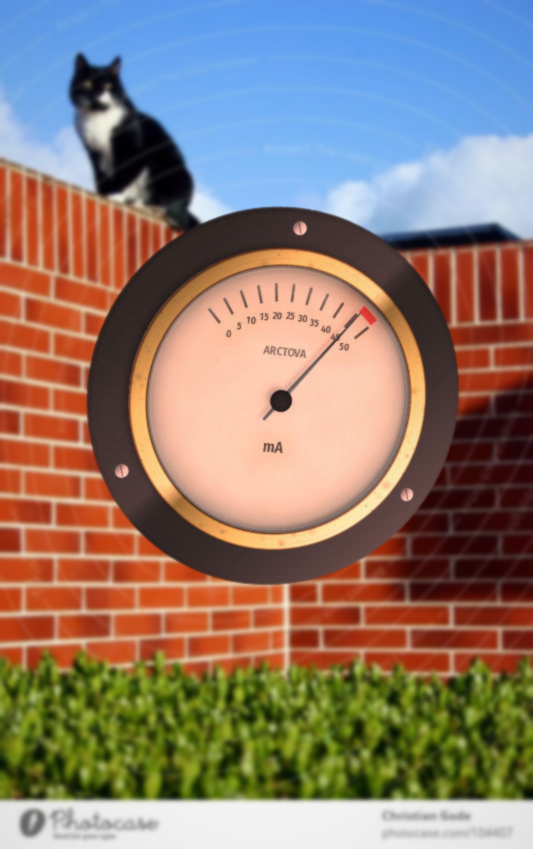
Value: 45,mA
